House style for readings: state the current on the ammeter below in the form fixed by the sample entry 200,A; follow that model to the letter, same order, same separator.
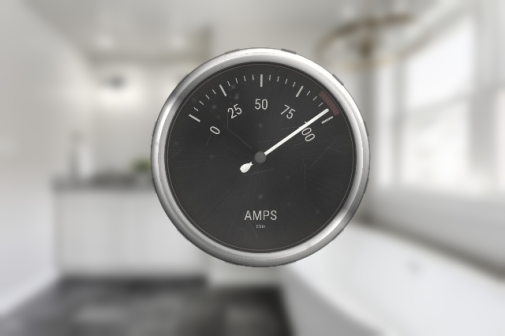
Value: 95,A
